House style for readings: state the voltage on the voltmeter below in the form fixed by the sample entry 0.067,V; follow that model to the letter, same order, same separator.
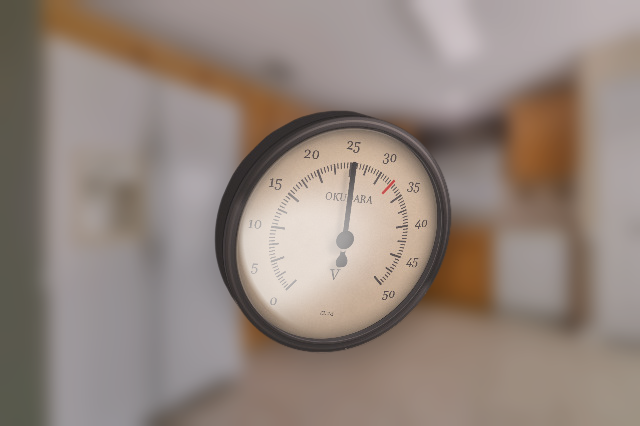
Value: 25,V
